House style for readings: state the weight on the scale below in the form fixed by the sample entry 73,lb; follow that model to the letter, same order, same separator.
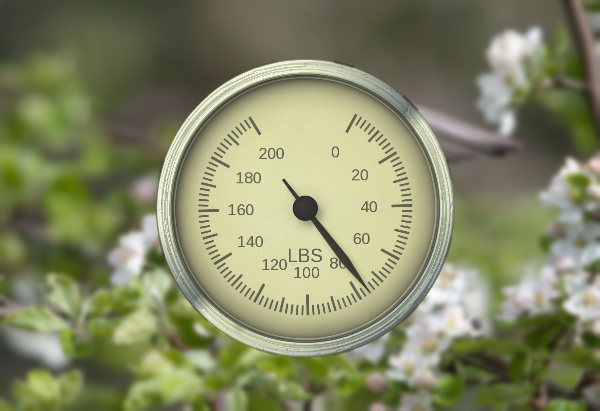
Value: 76,lb
